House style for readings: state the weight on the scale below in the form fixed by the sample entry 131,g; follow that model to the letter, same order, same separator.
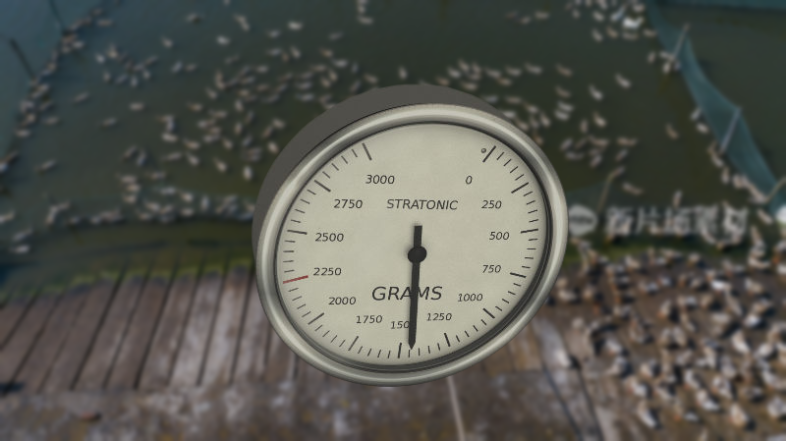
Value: 1450,g
